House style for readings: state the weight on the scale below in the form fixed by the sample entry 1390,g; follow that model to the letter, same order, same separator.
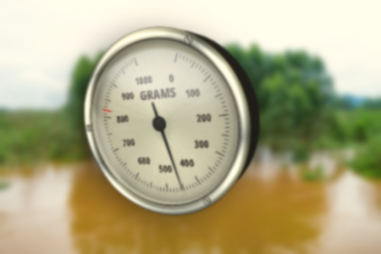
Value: 450,g
